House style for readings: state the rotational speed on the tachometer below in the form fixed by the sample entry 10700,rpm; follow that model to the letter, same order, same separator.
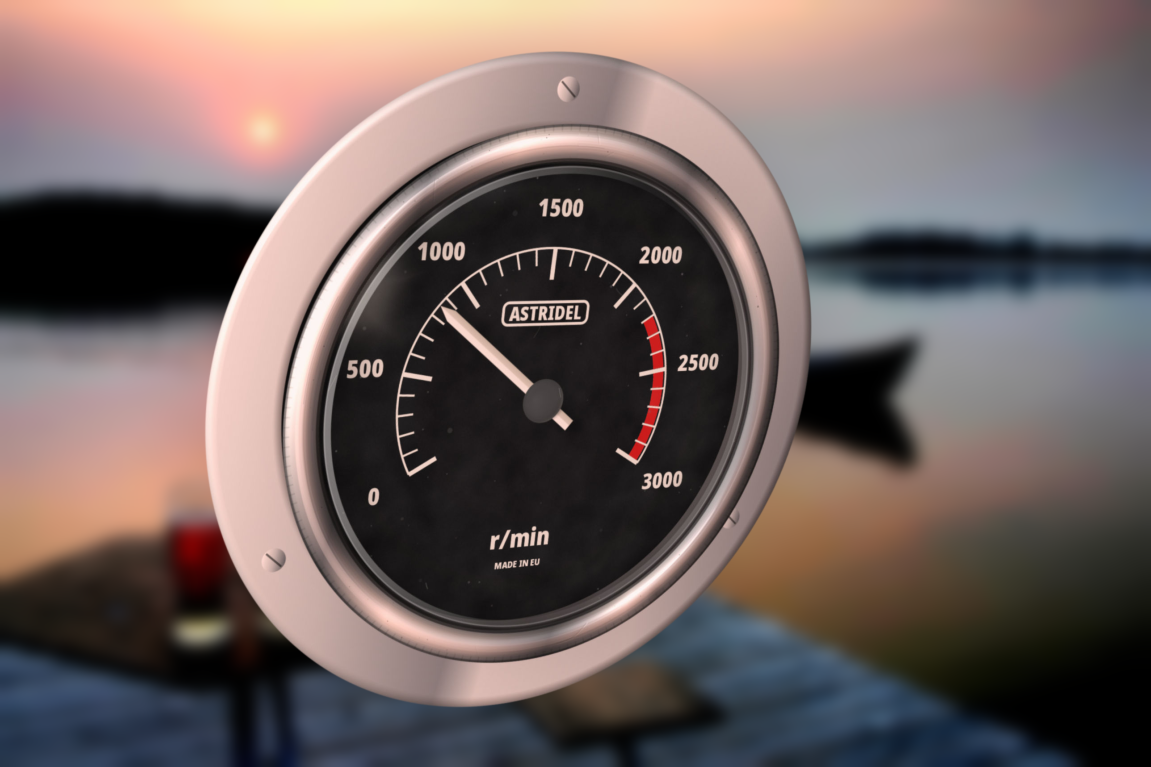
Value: 850,rpm
